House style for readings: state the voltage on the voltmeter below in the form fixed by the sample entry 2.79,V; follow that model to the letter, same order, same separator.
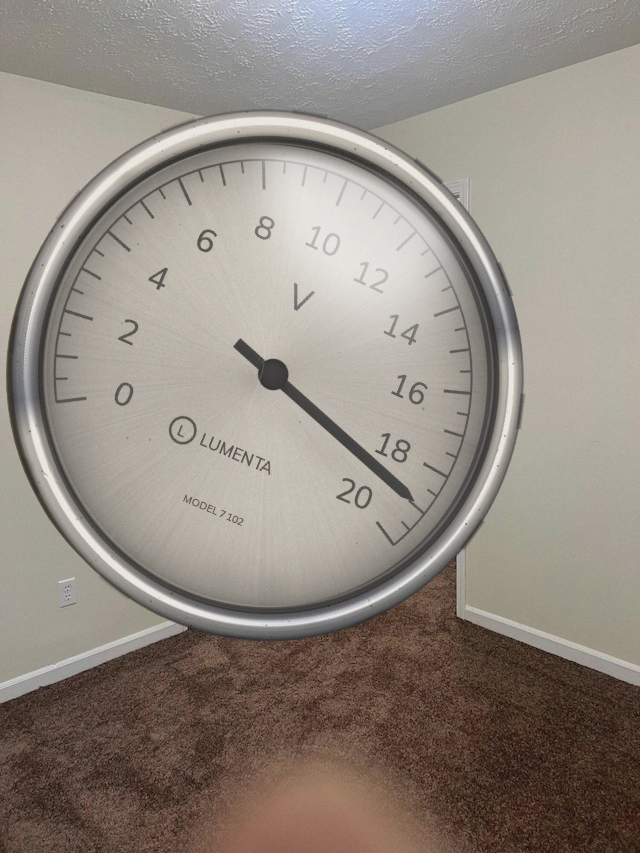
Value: 19,V
